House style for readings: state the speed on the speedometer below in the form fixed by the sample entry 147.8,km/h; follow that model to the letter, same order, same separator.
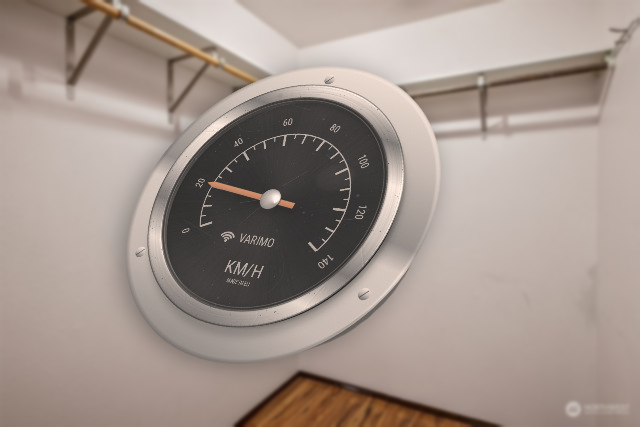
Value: 20,km/h
